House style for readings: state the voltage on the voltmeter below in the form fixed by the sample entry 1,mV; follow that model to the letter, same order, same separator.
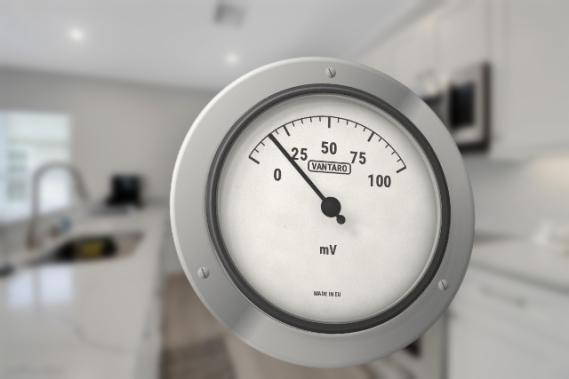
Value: 15,mV
